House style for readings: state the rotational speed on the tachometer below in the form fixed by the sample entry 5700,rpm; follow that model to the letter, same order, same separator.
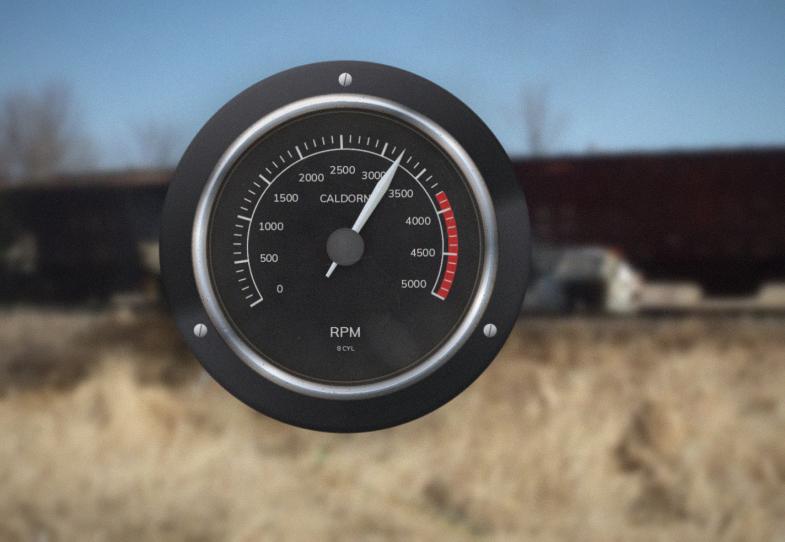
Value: 3200,rpm
